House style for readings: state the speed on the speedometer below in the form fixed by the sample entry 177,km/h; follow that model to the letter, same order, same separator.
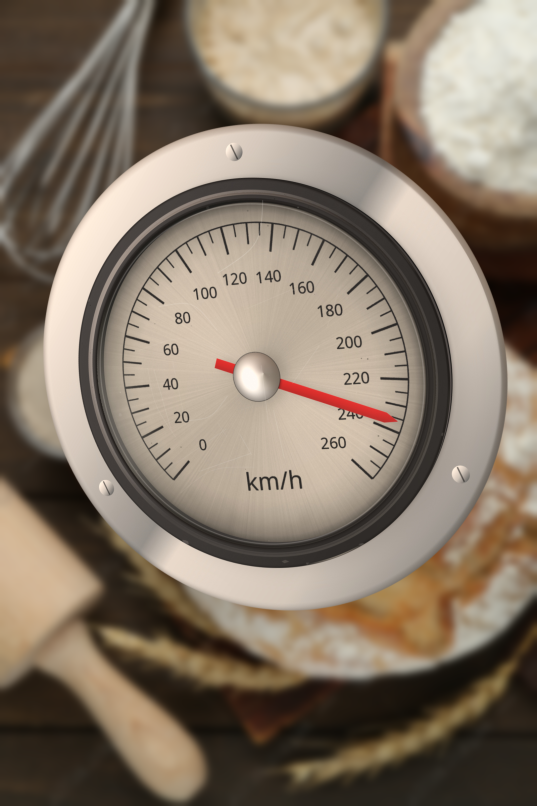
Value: 235,km/h
